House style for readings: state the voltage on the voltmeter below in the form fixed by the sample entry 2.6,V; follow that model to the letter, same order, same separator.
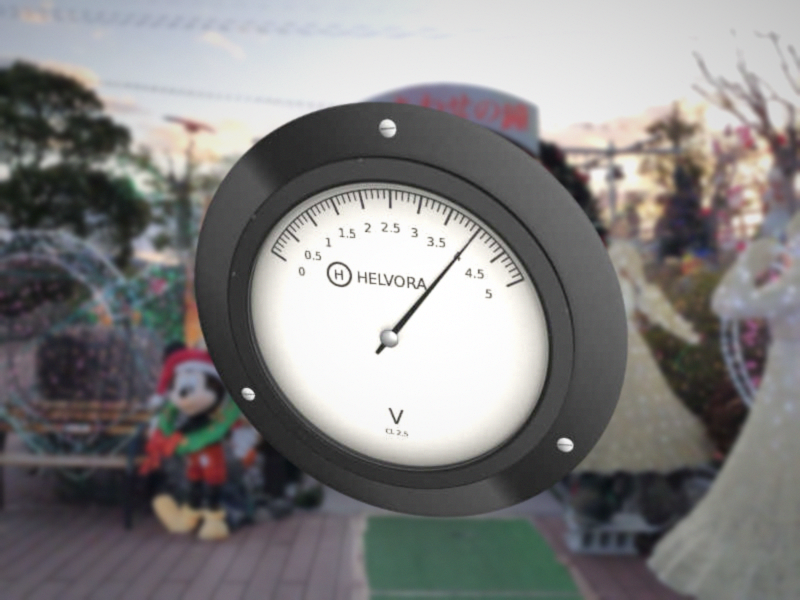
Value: 4,V
